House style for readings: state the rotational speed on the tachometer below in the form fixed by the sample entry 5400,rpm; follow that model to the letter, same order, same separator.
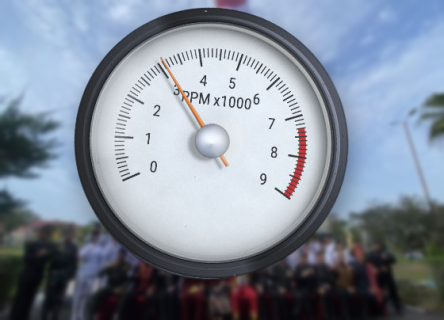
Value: 3100,rpm
